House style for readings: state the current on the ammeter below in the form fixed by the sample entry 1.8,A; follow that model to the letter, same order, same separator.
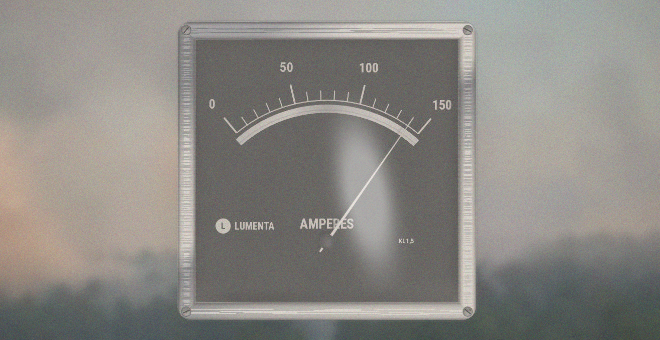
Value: 140,A
